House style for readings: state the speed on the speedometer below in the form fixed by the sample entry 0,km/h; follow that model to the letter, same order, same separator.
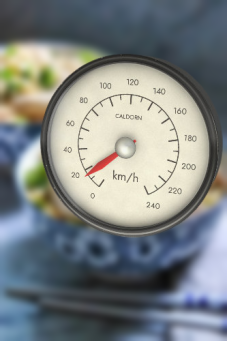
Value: 15,km/h
